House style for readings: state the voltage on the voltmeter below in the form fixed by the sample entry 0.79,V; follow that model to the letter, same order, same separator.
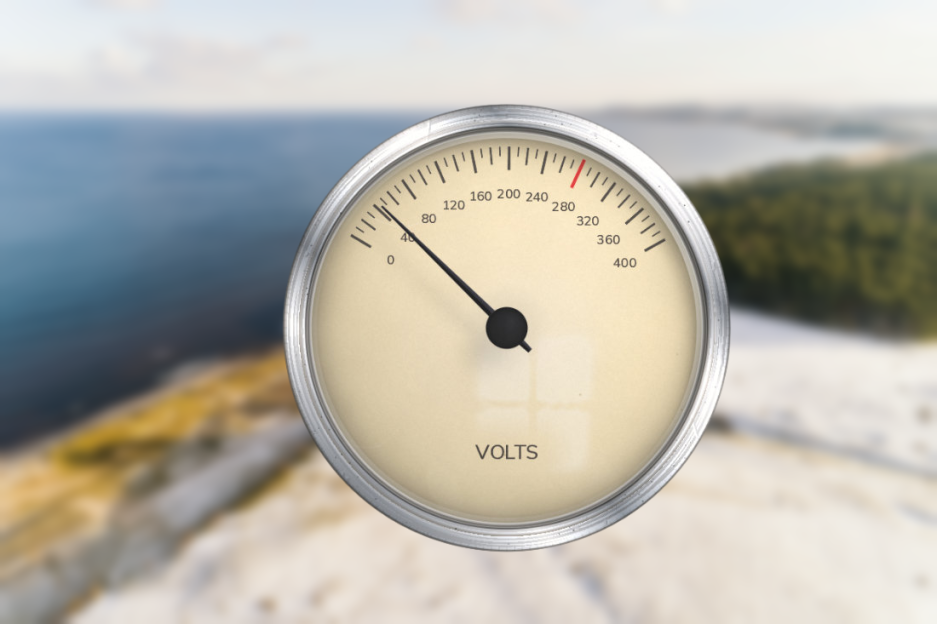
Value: 45,V
